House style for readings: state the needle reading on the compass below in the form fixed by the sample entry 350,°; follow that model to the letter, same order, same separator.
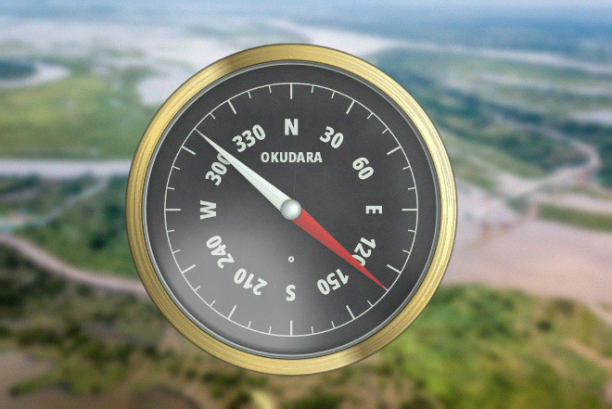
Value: 130,°
